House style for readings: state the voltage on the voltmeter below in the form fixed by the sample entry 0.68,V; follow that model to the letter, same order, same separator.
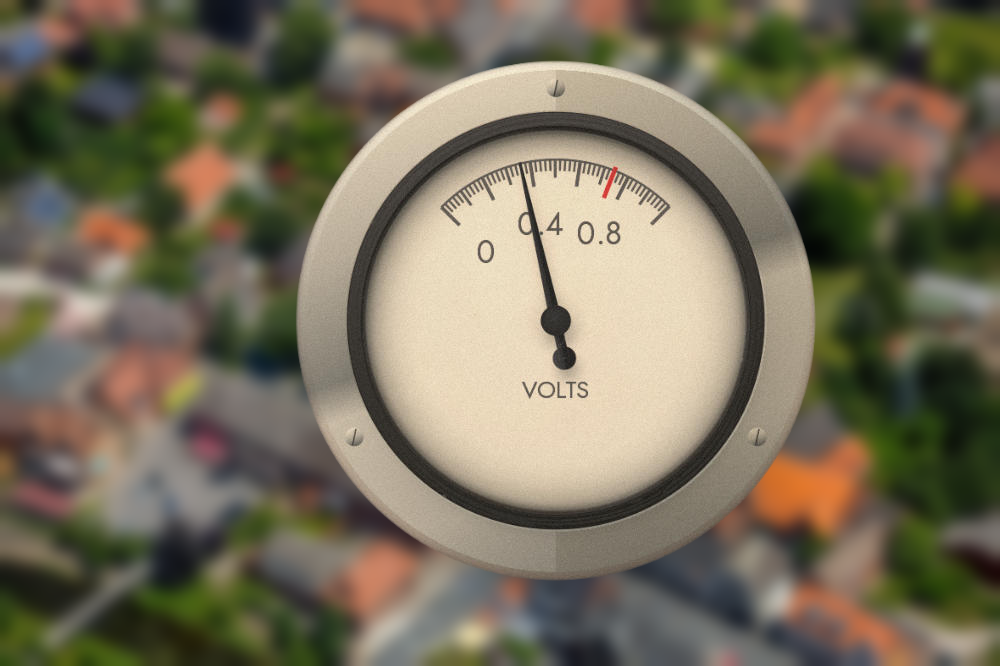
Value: 0.36,V
